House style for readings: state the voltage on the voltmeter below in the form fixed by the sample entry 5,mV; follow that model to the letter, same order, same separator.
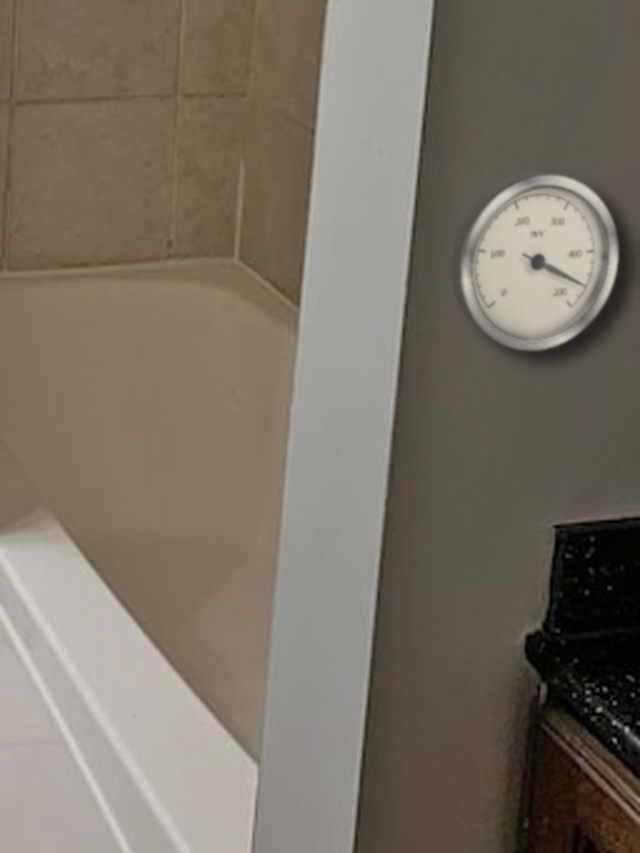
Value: 460,mV
